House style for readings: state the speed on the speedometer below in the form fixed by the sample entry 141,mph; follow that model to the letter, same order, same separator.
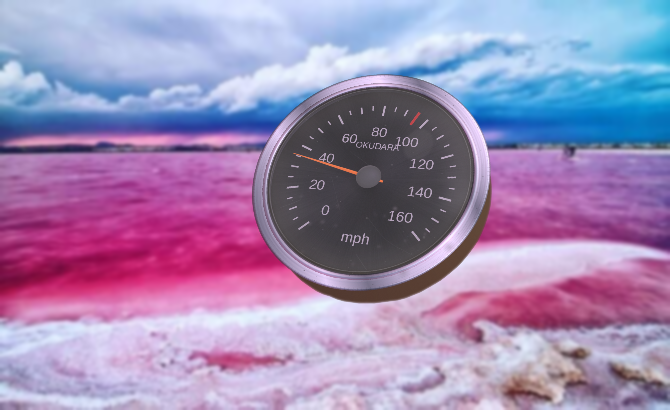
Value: 35,mph
